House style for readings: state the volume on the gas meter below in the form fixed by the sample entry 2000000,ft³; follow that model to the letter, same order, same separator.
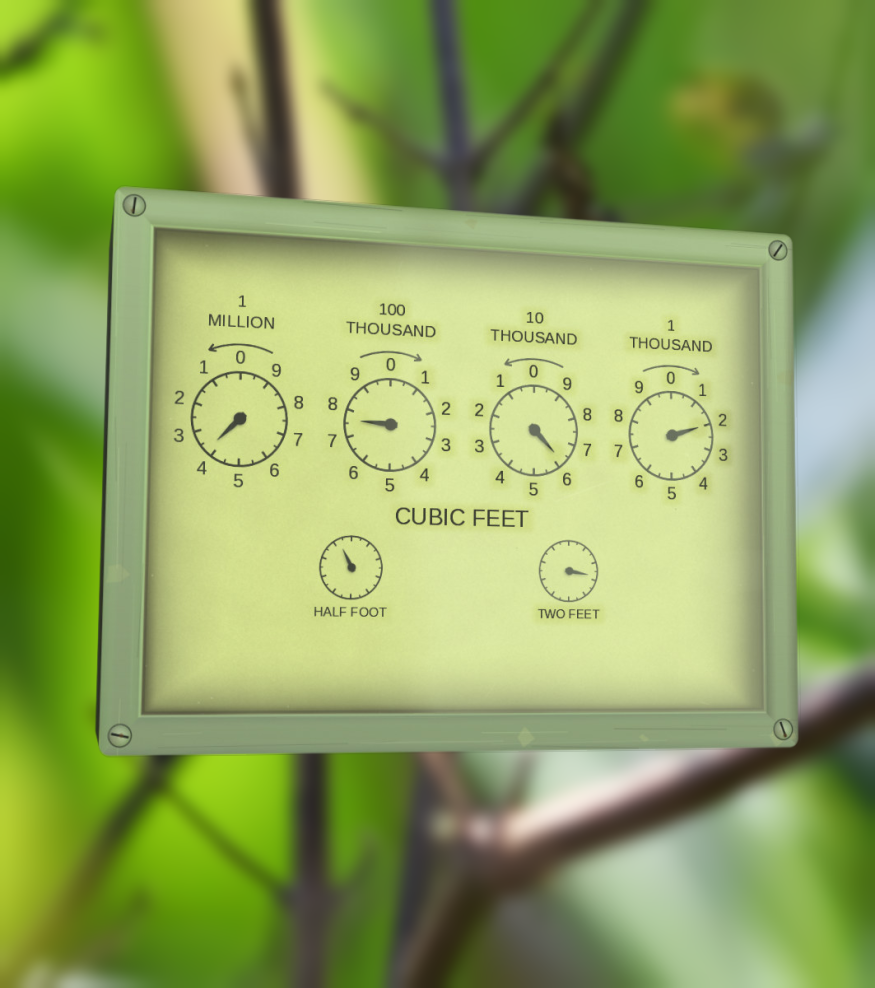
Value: 376200,ft³
